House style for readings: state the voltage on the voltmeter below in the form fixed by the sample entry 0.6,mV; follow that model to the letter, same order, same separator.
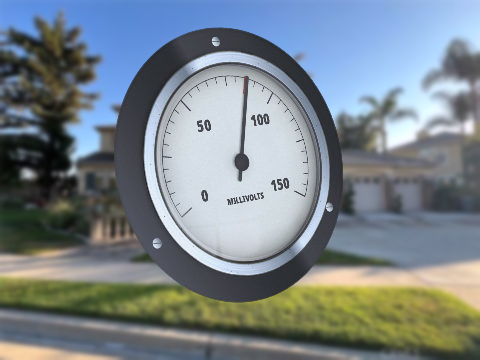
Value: 85,mV
